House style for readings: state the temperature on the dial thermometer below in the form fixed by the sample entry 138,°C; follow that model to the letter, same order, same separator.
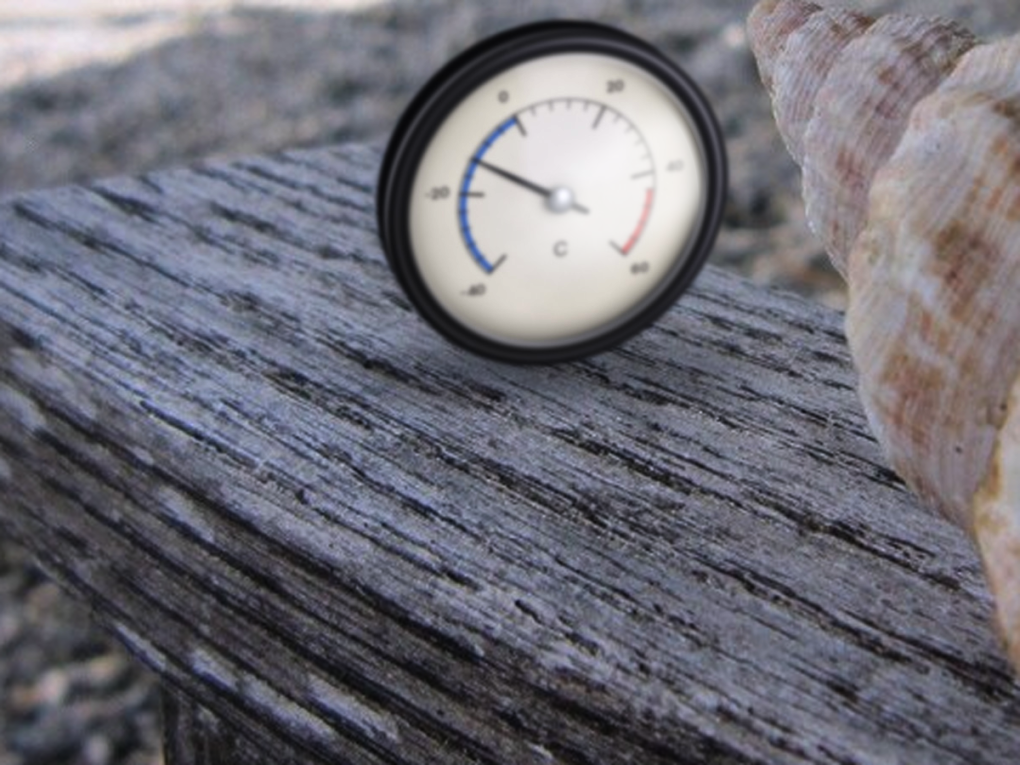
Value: -12,°C
